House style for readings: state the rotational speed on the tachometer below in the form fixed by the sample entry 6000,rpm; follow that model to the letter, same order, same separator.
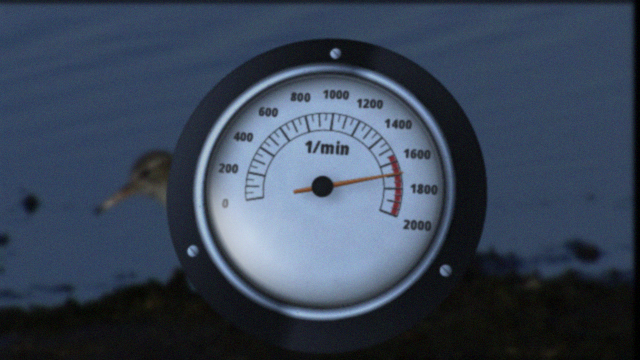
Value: 1700,rpm
